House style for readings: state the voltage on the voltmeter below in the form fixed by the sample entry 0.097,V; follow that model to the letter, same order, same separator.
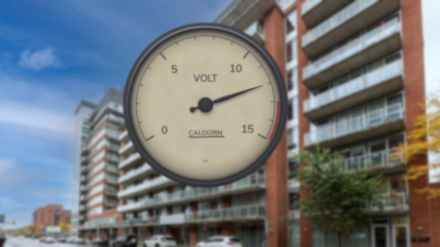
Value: 12,V
